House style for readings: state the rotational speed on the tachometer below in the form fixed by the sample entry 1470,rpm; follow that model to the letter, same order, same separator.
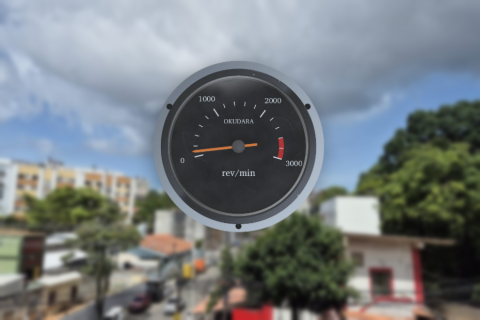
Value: 100,rpm
